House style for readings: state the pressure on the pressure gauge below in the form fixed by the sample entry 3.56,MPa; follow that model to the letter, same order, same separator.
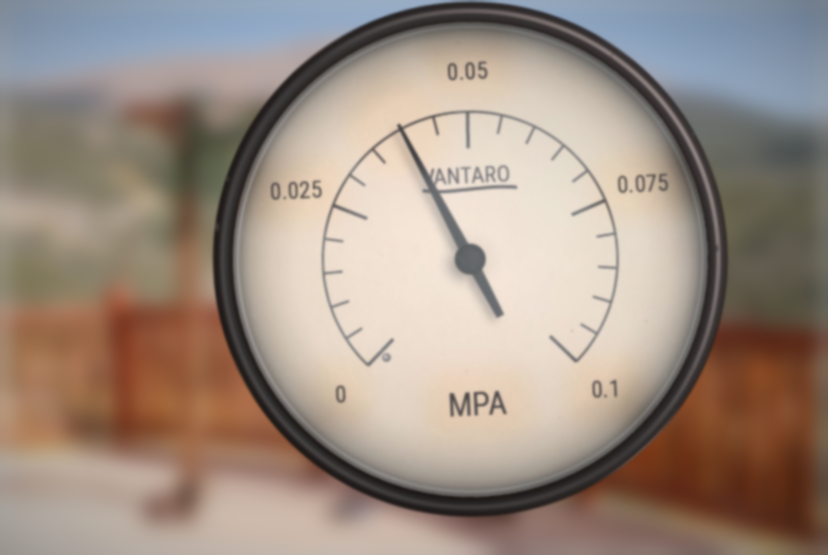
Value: 0.04,MPa
